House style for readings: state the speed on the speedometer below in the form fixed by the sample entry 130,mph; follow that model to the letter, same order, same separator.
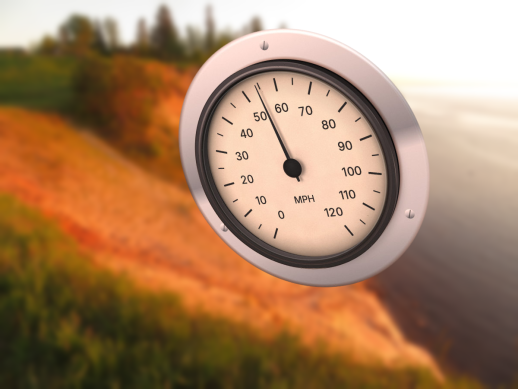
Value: 55,mph
